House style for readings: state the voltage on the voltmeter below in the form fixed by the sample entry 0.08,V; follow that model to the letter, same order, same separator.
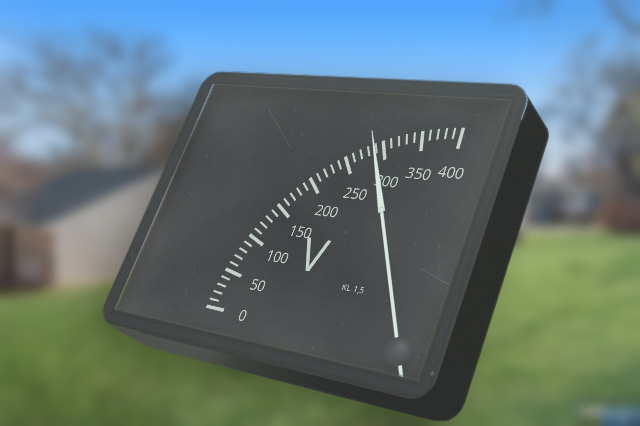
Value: 290,V
